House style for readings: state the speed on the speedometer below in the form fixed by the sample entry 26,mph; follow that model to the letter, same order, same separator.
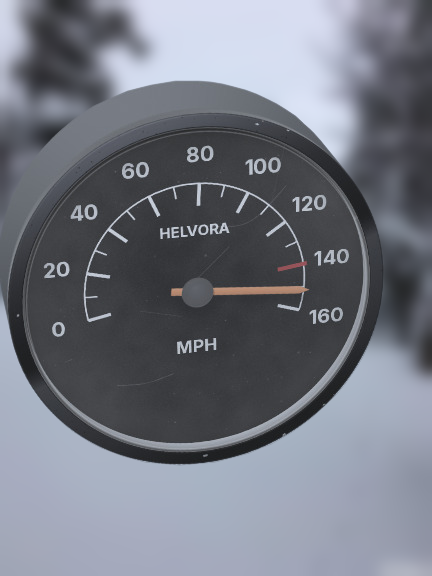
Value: 150,mph
